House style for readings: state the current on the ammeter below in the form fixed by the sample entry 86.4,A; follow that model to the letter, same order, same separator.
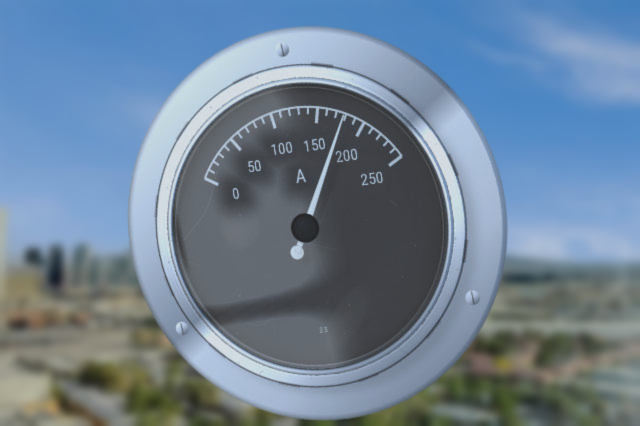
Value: 180,A
